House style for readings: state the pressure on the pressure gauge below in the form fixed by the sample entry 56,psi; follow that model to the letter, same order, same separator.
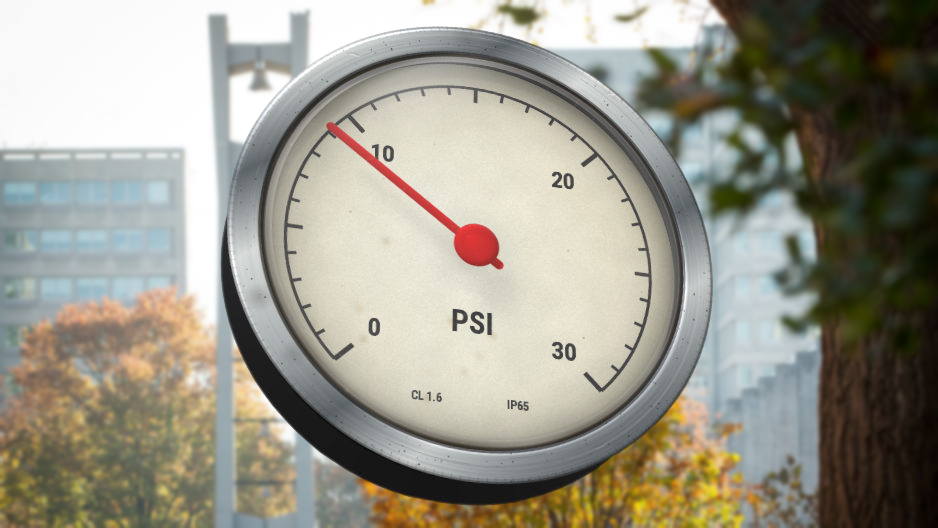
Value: 9,psi
